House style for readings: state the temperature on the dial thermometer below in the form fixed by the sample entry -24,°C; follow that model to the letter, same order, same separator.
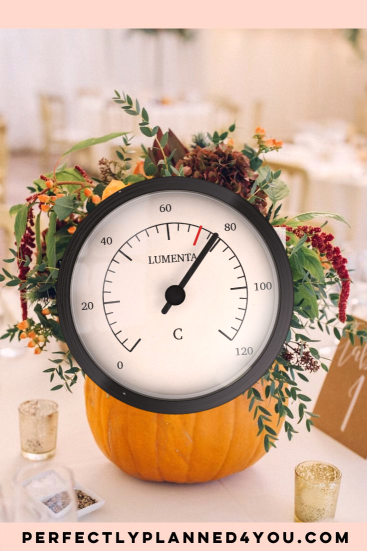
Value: 78,°C
